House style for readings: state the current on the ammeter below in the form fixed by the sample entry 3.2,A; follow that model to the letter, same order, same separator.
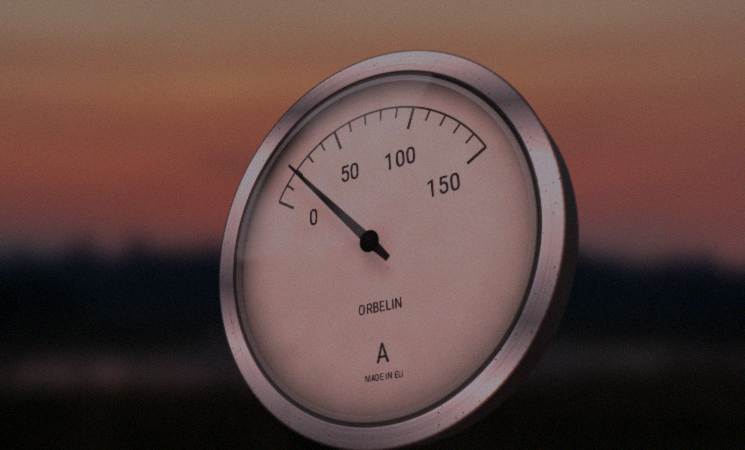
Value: 20,A
